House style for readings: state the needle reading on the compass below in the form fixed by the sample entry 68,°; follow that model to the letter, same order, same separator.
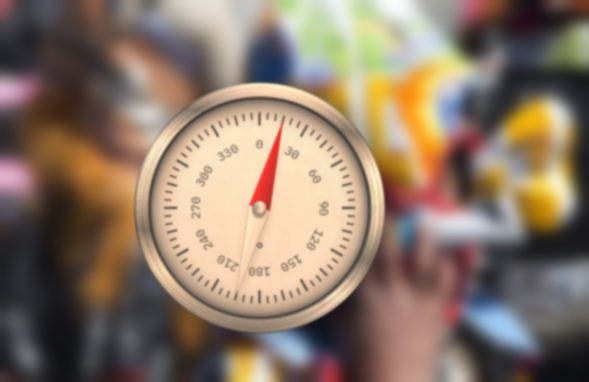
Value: 15,°
